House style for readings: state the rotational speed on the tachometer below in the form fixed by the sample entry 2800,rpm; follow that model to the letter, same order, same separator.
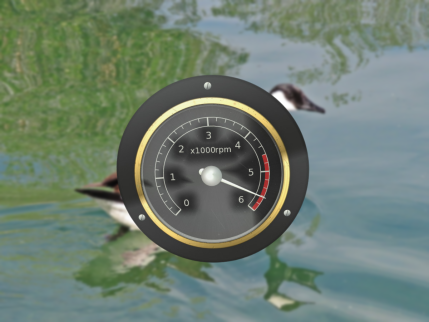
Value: 5600,rpm
